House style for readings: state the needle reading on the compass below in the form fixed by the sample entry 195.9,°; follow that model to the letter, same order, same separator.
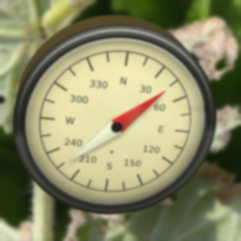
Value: 45,°
